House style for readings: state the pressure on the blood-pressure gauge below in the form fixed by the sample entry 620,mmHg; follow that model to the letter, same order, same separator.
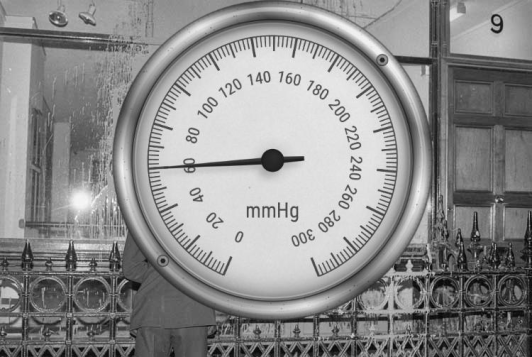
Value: 60,mmHg
